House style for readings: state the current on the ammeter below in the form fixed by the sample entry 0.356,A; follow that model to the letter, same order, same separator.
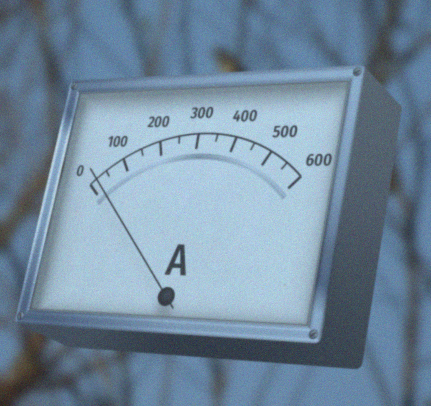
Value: 25,A
